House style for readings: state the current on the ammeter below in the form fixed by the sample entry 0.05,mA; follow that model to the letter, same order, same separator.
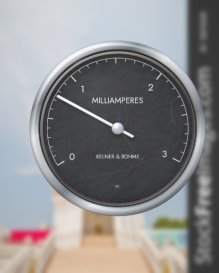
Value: 0.75,mA
